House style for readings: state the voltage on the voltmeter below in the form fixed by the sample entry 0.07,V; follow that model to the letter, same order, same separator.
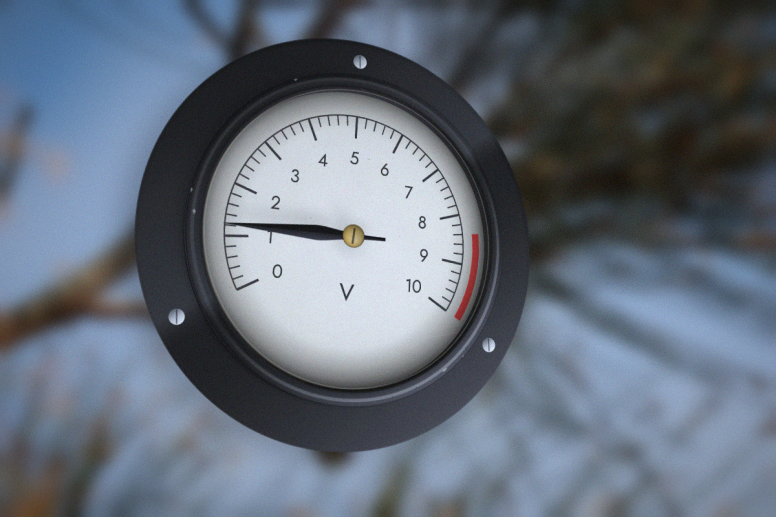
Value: 1.2,V
